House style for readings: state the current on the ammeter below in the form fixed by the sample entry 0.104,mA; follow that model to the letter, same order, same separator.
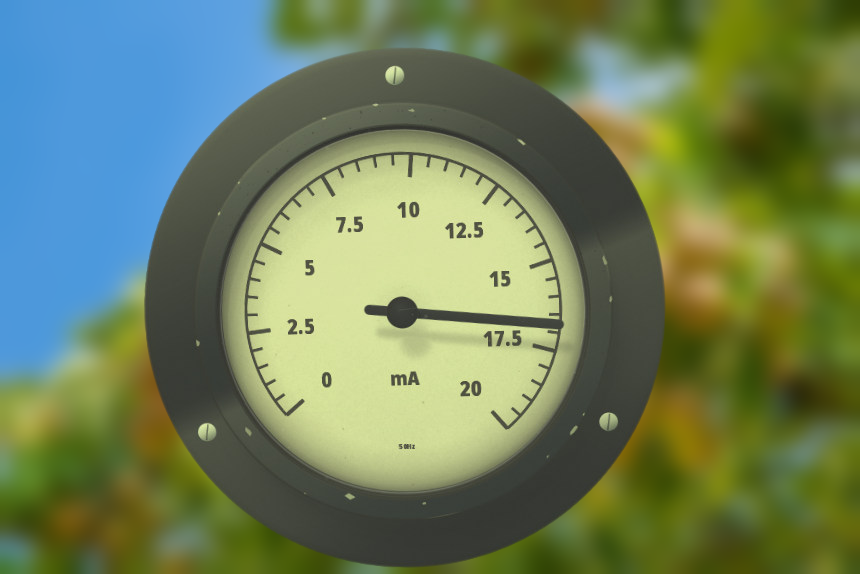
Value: 16.75,mA
